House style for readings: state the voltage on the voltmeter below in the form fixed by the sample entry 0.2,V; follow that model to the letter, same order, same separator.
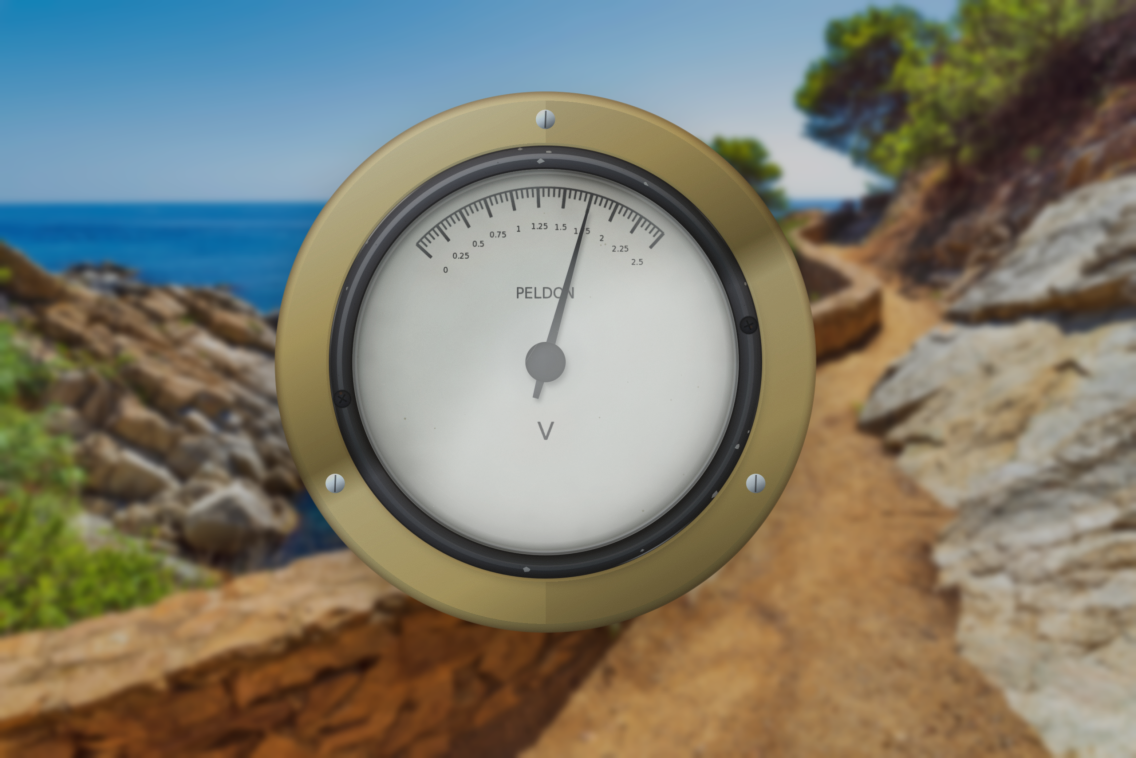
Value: 1.75,V
